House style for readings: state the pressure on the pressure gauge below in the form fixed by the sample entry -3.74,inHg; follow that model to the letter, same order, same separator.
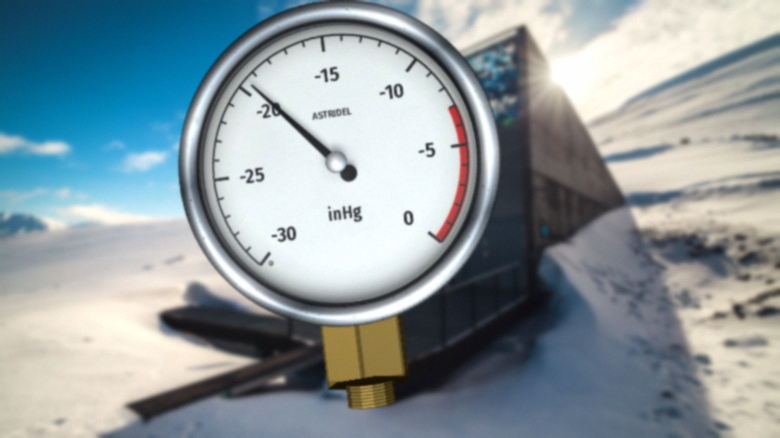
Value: -19.5,inHg
